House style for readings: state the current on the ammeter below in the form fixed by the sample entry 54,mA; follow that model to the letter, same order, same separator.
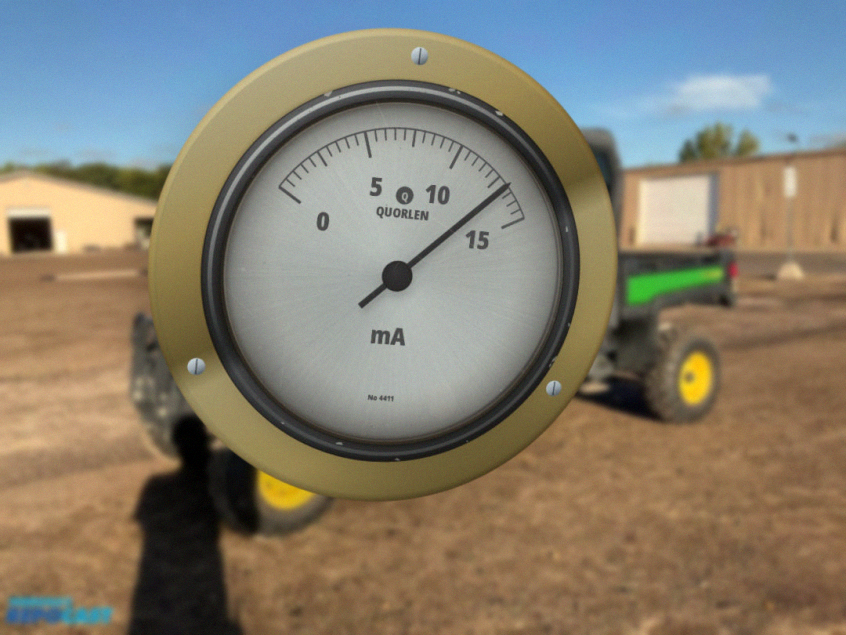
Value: 13,mA
